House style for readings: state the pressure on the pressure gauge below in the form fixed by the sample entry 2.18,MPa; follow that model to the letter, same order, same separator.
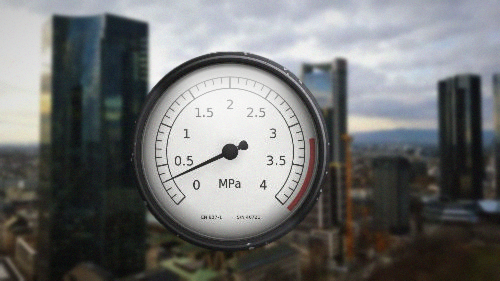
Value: 0.3,MPa
